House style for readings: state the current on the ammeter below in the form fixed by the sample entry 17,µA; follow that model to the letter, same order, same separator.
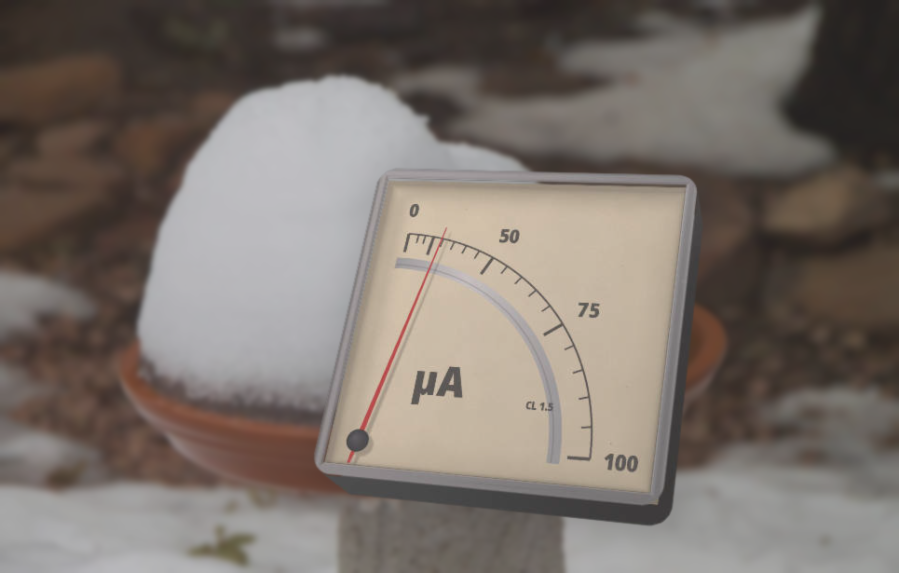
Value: 30,µA
